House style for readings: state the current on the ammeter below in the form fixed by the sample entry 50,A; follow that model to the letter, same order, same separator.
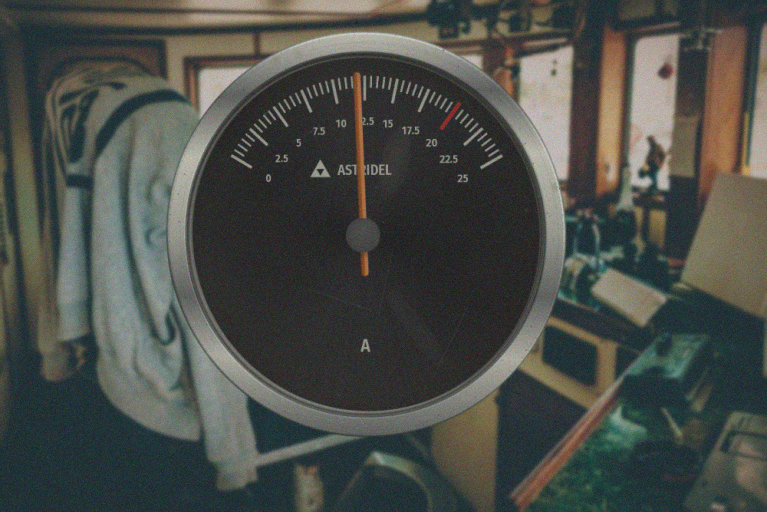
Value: 12,A
